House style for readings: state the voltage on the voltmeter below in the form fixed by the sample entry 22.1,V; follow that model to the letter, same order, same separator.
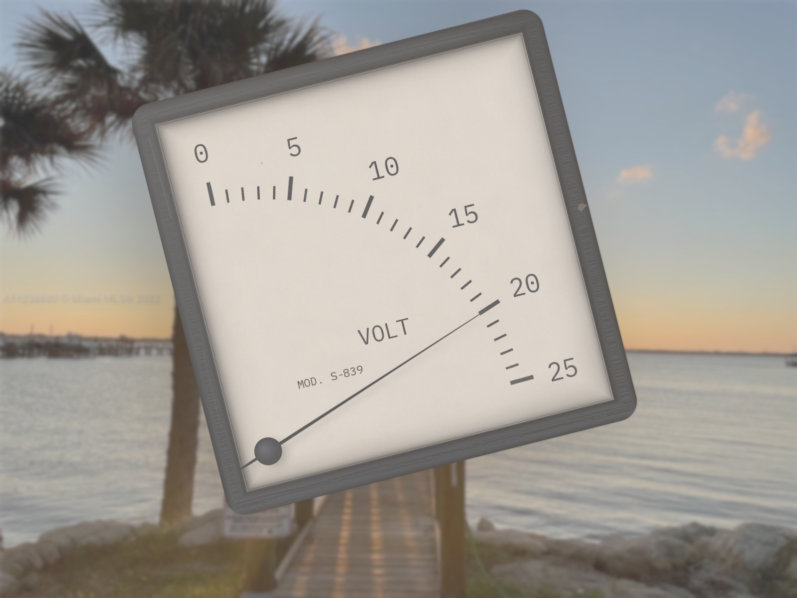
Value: 20,V
